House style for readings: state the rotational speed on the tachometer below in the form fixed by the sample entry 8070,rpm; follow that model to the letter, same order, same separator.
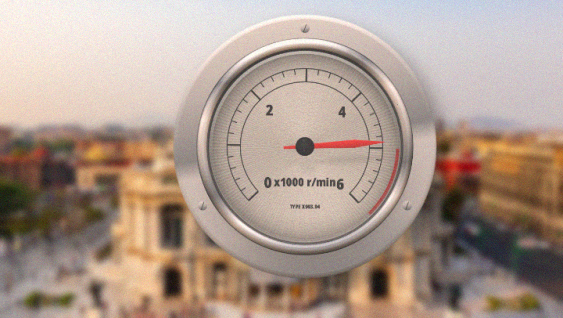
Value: 4900,rpm
